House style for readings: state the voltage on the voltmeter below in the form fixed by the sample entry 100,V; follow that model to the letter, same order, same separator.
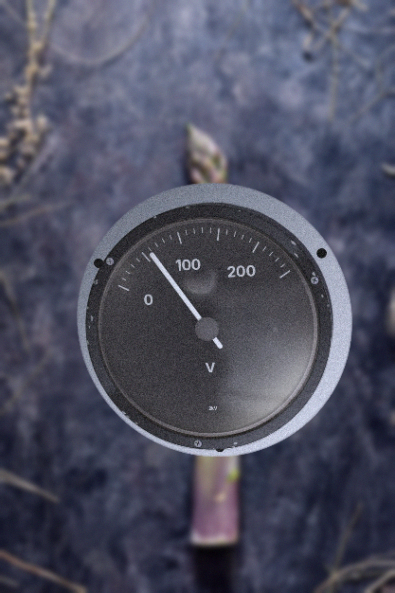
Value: 60,V
